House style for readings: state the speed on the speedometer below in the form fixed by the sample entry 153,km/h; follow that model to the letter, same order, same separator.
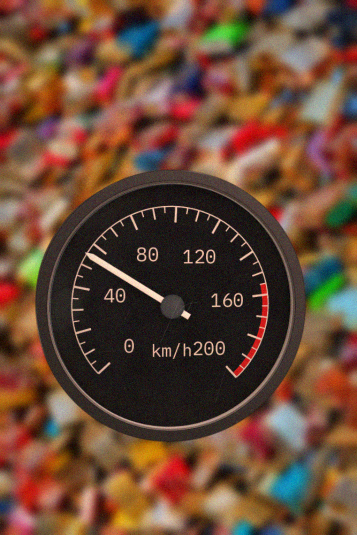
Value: 55,km/h
